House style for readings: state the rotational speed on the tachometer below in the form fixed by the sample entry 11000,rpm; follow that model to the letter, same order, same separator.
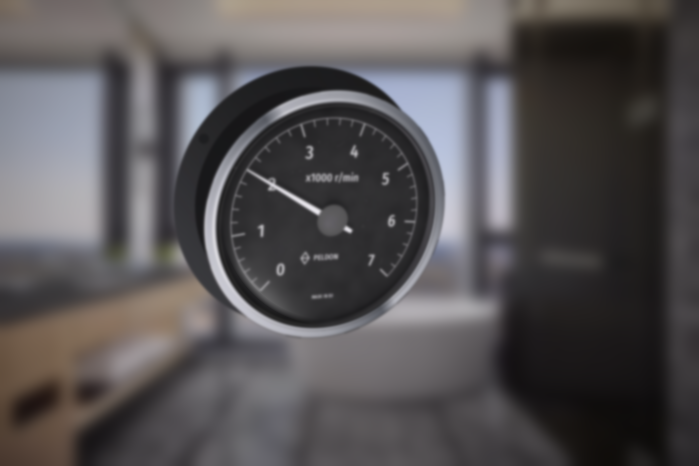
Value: 2000,rpm
